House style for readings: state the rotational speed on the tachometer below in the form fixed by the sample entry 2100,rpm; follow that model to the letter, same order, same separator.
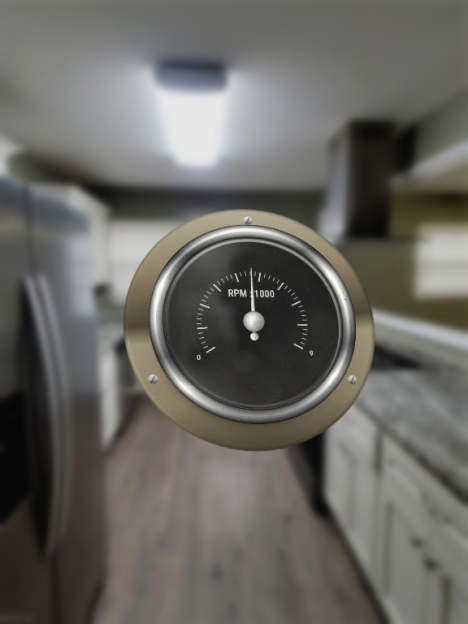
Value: 4600,rpm
